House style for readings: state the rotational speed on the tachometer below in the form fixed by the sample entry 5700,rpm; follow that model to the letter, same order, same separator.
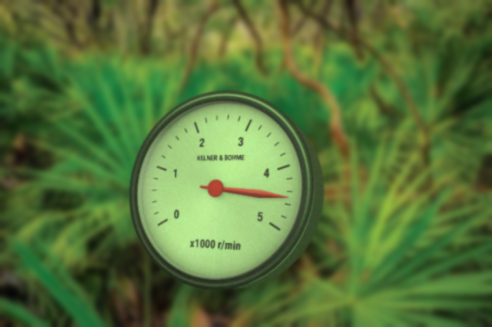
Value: 4500,rpm
